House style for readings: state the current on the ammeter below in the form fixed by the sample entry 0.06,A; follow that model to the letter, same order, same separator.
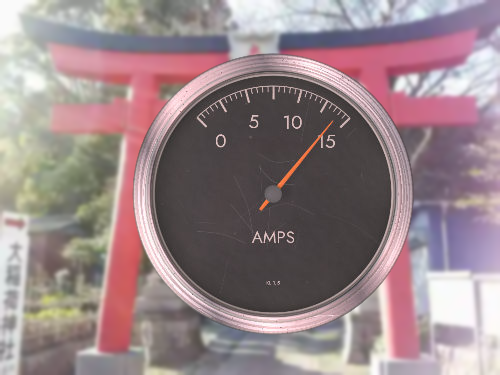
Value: 14,A
